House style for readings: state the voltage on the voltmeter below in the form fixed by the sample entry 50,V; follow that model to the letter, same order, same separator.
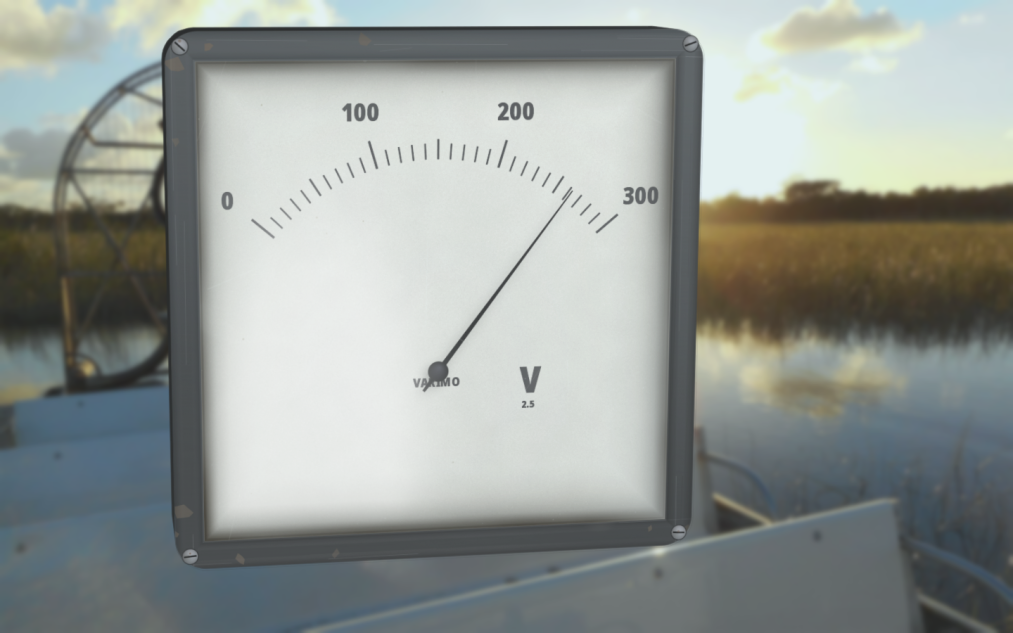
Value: 260,V
